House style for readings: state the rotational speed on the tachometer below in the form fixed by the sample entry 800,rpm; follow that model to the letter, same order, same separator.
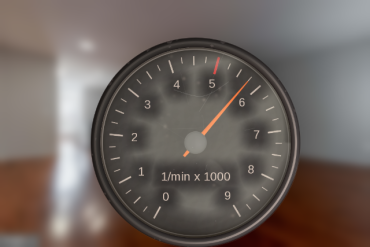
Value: 5750,rpm
